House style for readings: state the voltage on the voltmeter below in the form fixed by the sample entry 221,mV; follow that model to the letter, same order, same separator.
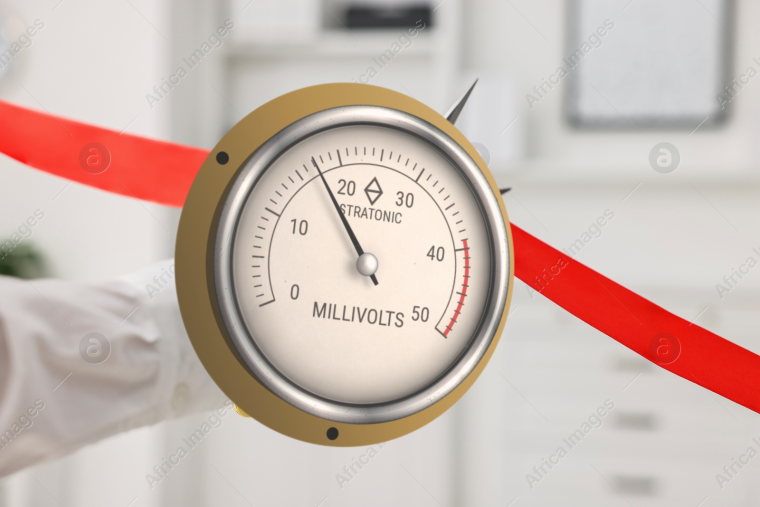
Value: 17,mV
